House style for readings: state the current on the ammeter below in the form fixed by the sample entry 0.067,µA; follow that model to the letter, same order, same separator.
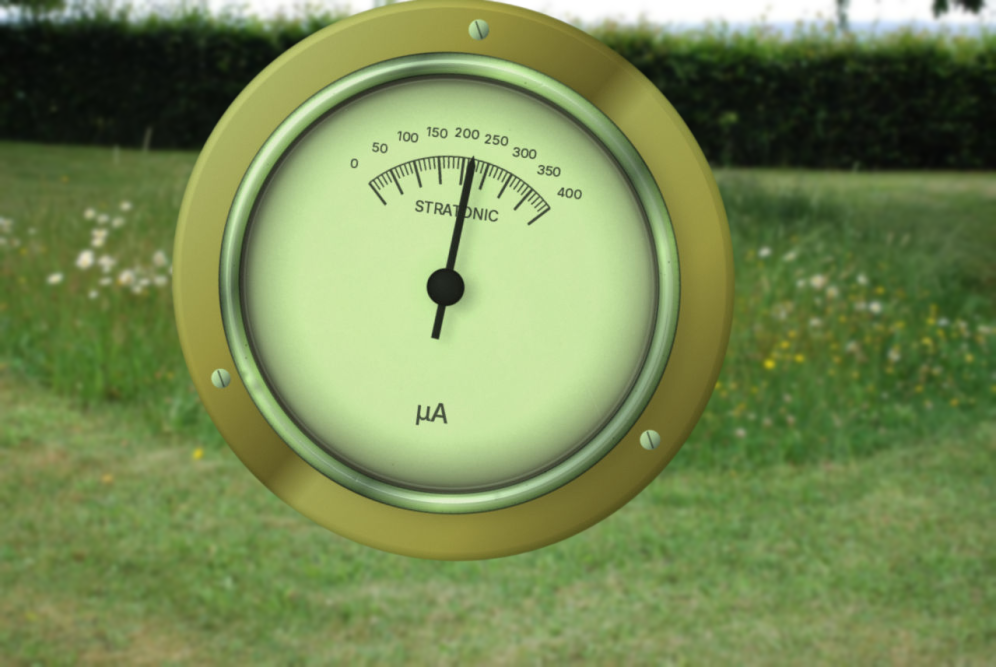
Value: 220,µA
